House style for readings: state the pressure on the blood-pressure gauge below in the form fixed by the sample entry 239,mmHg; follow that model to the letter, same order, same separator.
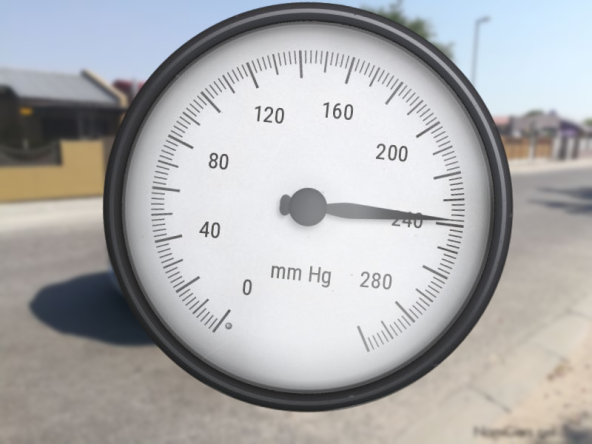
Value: 238,mmHg
